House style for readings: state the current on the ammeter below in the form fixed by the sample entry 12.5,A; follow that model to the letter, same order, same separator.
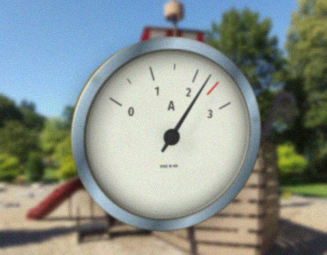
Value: 2.25,A
